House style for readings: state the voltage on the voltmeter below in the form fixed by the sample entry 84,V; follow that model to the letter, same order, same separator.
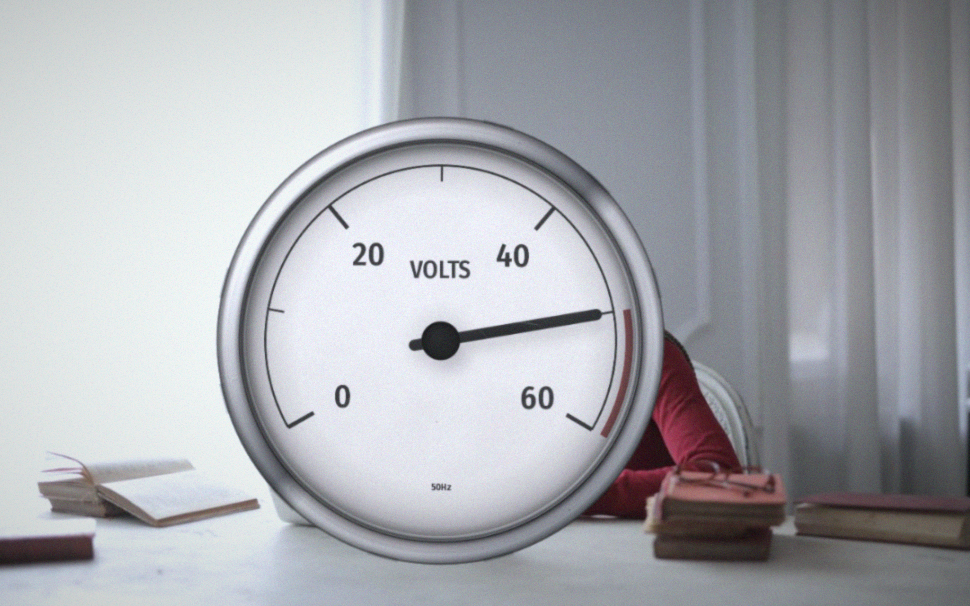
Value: 50,V
